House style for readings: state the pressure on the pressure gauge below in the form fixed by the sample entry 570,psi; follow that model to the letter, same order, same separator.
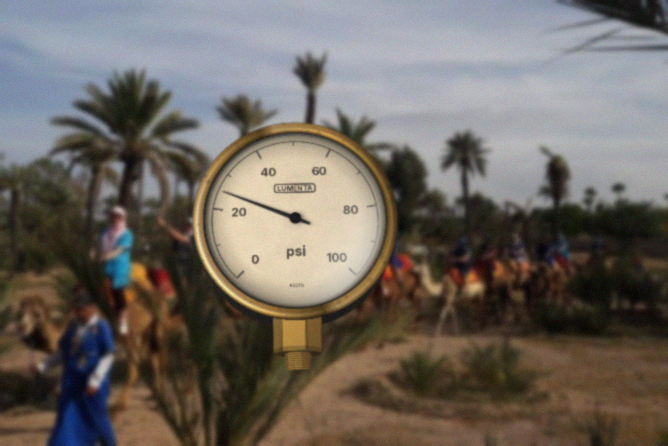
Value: 25,psi
